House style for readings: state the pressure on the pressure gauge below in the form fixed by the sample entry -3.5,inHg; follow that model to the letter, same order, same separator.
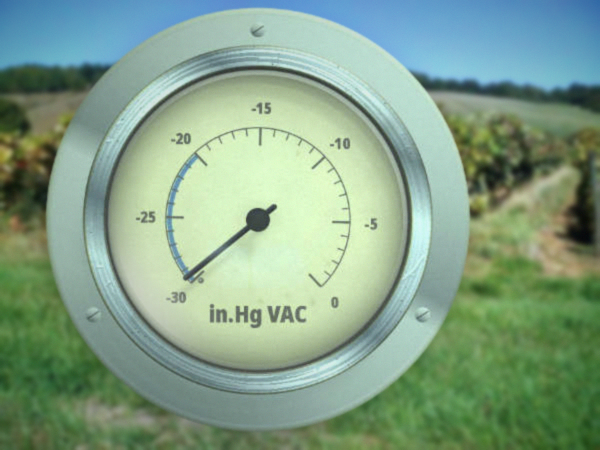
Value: -29.5,inHg
